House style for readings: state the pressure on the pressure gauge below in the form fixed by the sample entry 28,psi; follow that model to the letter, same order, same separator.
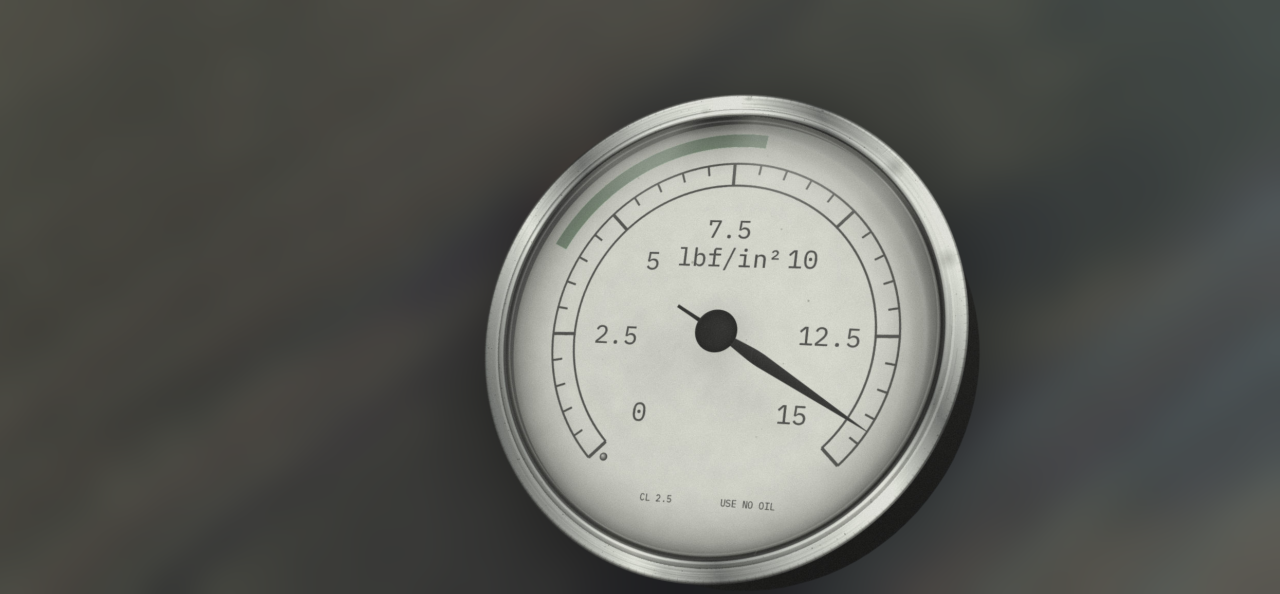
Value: 14.25,psi
